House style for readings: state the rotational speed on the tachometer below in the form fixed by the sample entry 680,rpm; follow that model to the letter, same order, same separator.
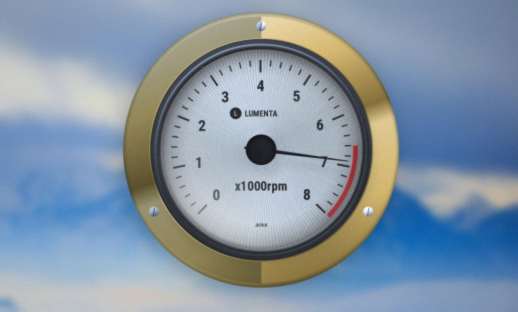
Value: 6900,rpm
